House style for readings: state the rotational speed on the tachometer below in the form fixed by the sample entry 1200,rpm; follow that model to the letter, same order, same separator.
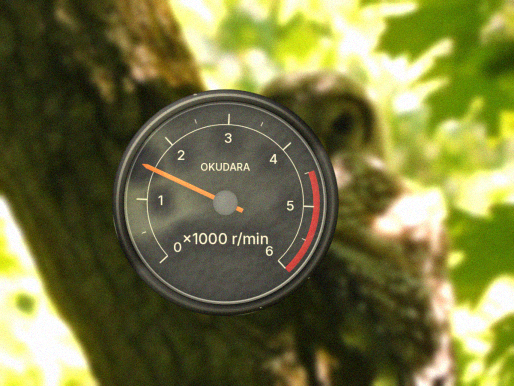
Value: 1500,rpm
